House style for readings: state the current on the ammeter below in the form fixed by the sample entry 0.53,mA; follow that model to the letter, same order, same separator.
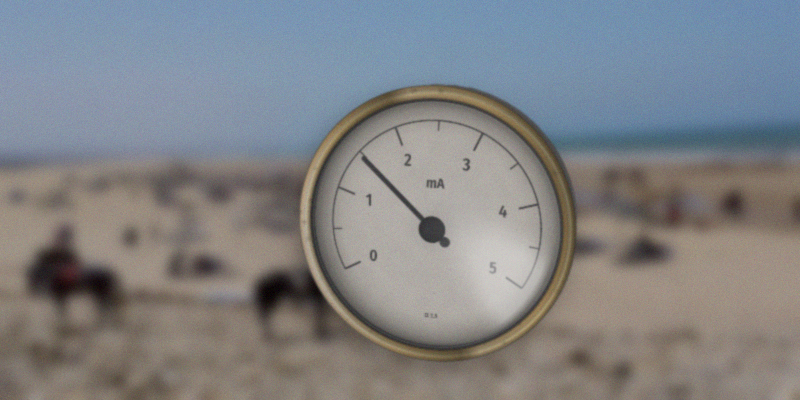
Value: 1.5,mA
